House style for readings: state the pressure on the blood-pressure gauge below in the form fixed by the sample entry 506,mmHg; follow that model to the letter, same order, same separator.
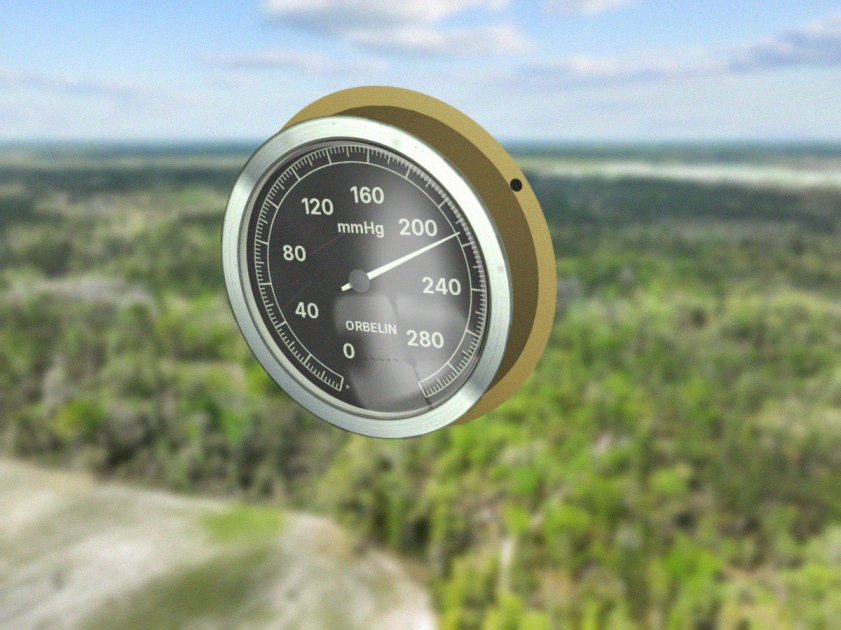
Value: 214,mmHg
